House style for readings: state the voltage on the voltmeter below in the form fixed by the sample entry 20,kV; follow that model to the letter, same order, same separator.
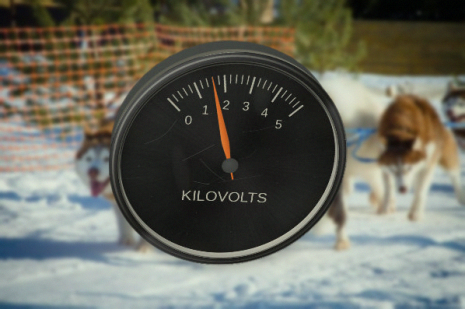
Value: 1.6,kV
